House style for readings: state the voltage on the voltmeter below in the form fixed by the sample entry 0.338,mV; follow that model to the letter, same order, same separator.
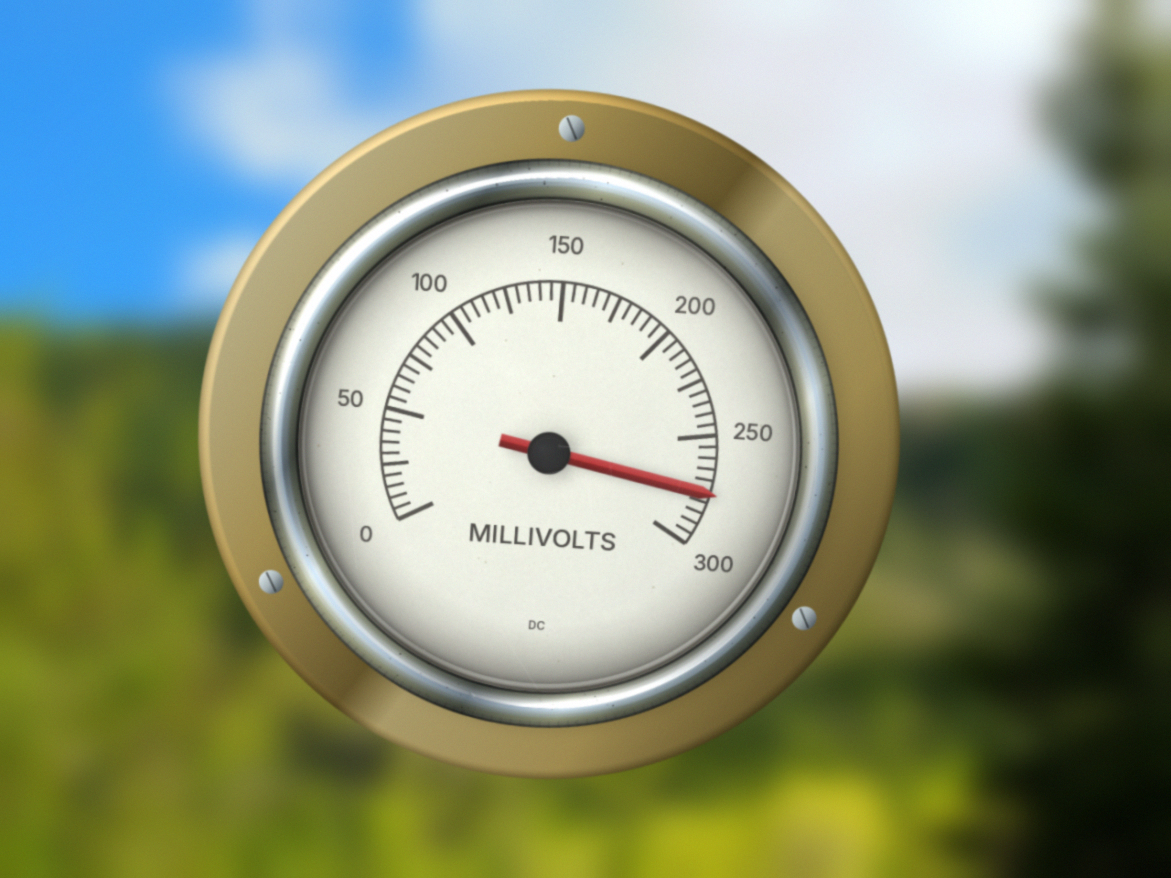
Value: 275,mV
